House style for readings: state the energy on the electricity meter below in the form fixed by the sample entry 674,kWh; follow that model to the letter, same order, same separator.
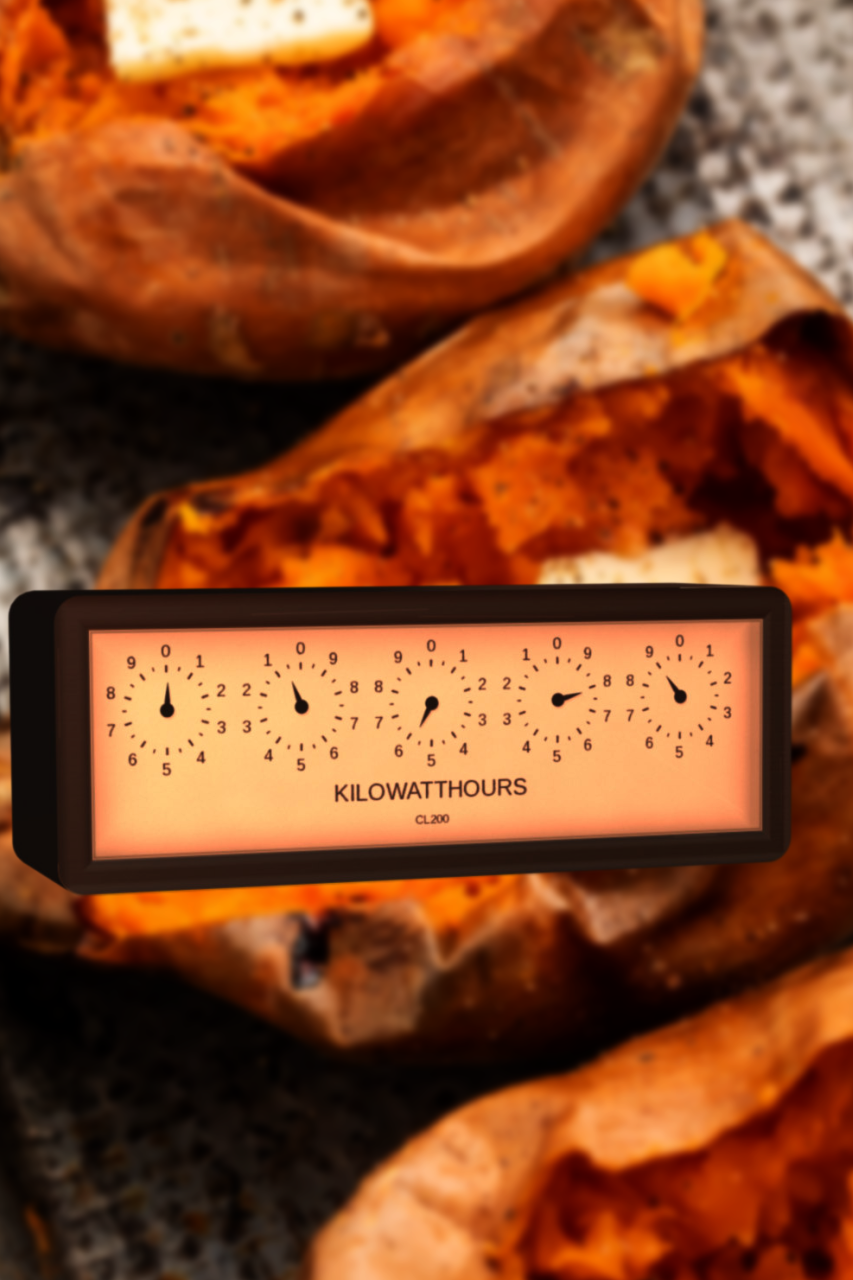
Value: 579,kWh
